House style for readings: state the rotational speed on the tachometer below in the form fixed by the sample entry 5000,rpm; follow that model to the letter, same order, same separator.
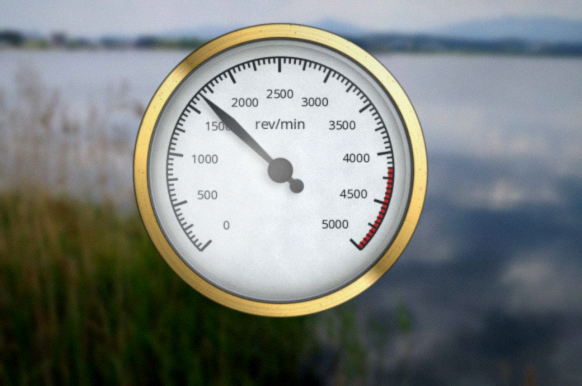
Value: 1650,rpm
